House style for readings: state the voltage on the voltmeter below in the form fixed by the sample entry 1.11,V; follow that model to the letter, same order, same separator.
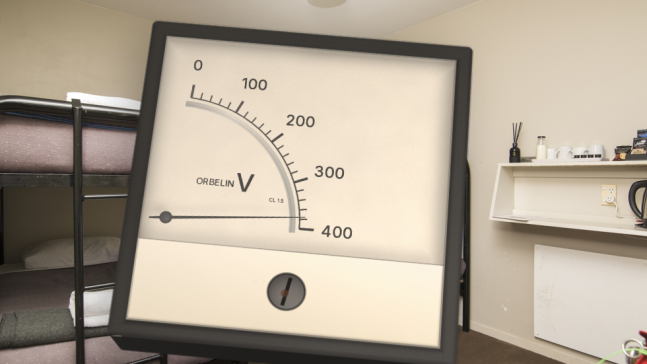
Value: 380,V
